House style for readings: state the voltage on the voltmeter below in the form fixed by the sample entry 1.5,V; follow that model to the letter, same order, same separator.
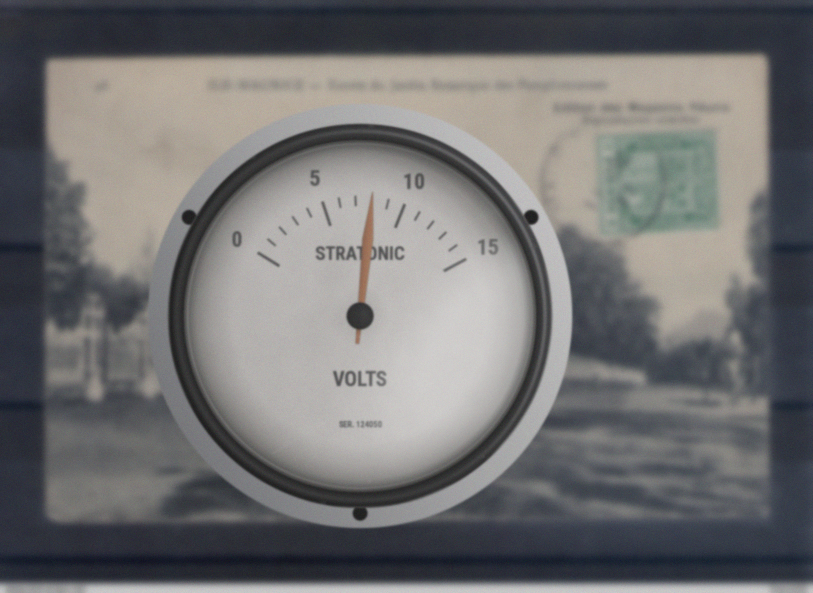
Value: 8,V
